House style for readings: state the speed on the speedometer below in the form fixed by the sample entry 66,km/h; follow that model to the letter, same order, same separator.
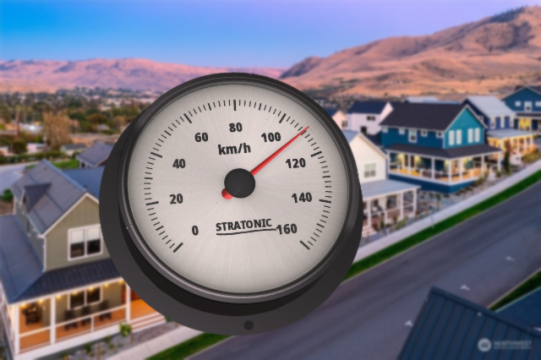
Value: 110,km/h
